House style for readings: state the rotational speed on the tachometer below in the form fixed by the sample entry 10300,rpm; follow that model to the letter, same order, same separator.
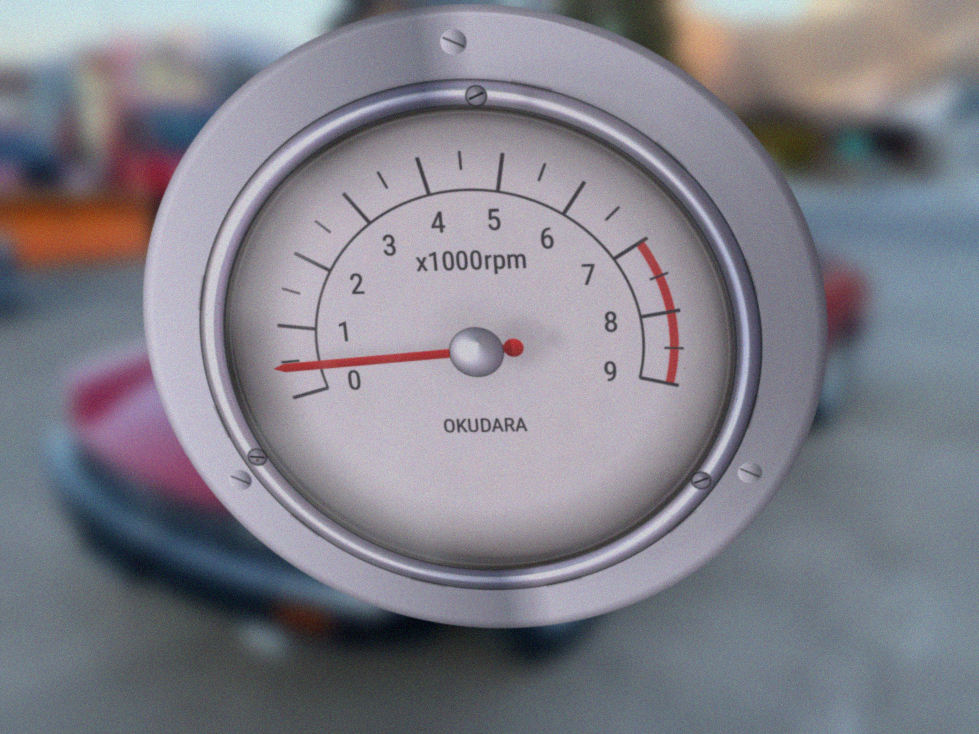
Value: 500,rpm
